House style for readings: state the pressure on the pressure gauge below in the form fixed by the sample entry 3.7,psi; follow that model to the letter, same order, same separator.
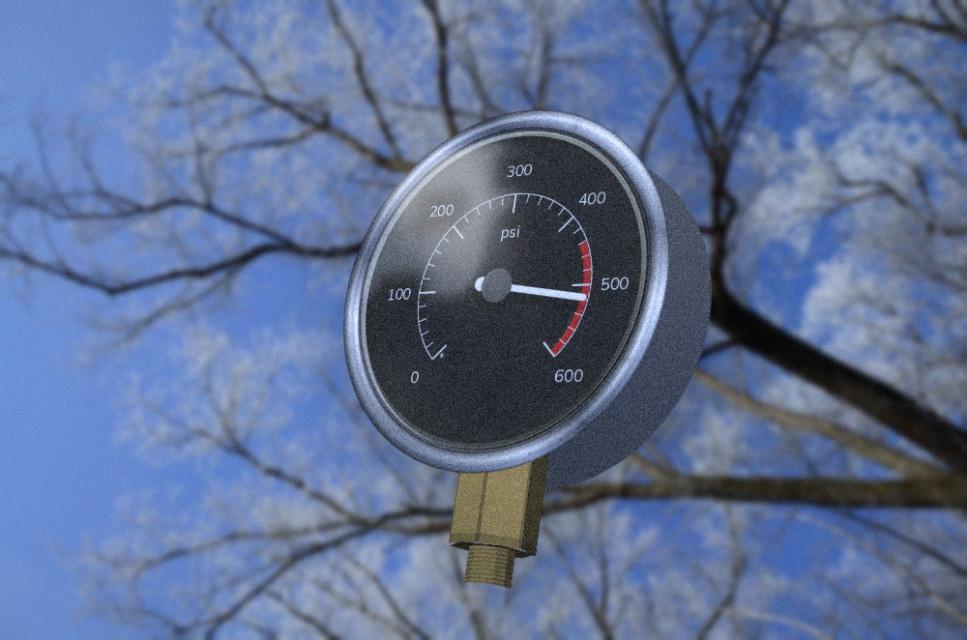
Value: 520,psi
